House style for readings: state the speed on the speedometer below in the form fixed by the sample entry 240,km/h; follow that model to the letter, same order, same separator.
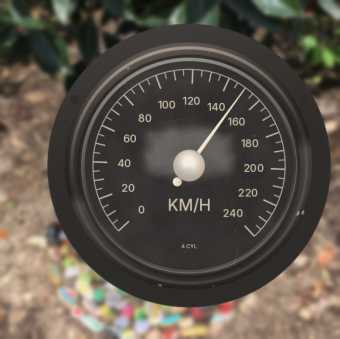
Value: 150,km/h
